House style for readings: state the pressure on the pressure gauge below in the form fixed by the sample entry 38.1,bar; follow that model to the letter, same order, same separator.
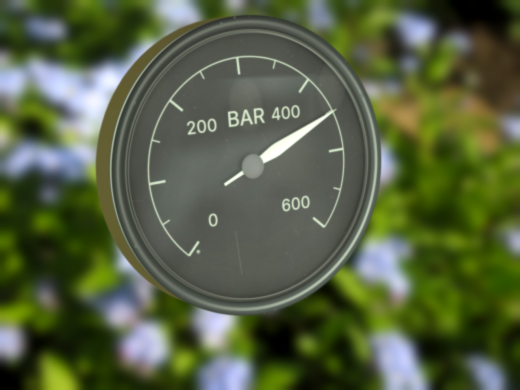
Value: 450,bar
